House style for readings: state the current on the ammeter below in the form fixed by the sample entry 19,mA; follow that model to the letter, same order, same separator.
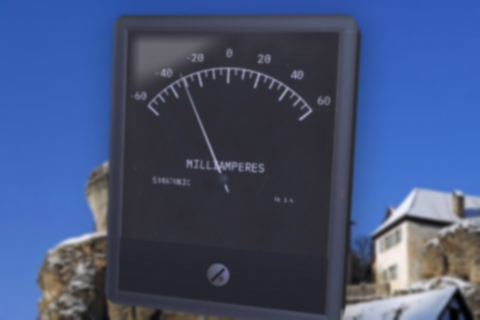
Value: -30,mA
